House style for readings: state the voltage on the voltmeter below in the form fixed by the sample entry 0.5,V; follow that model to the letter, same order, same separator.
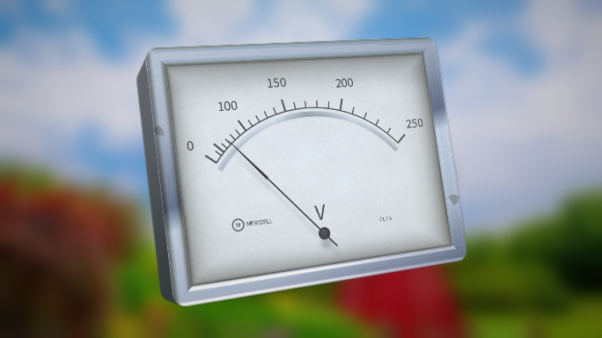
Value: 70,V
